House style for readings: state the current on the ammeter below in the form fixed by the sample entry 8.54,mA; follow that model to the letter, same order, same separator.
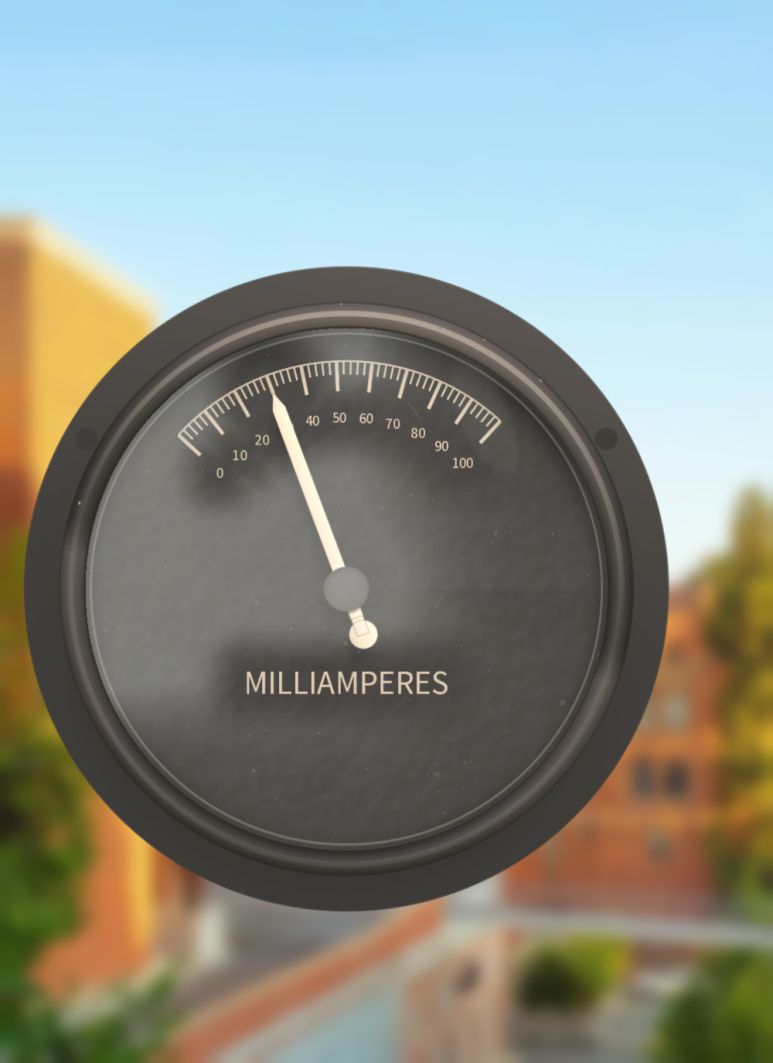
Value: 30,mA
